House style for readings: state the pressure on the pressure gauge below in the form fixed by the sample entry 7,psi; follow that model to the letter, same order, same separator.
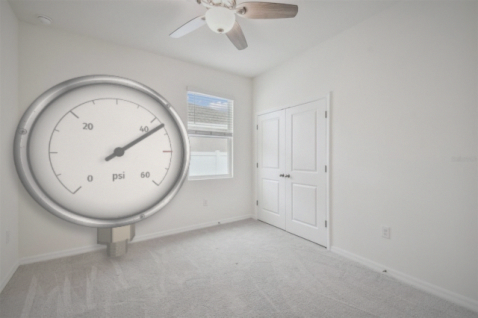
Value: 42.5,psi
